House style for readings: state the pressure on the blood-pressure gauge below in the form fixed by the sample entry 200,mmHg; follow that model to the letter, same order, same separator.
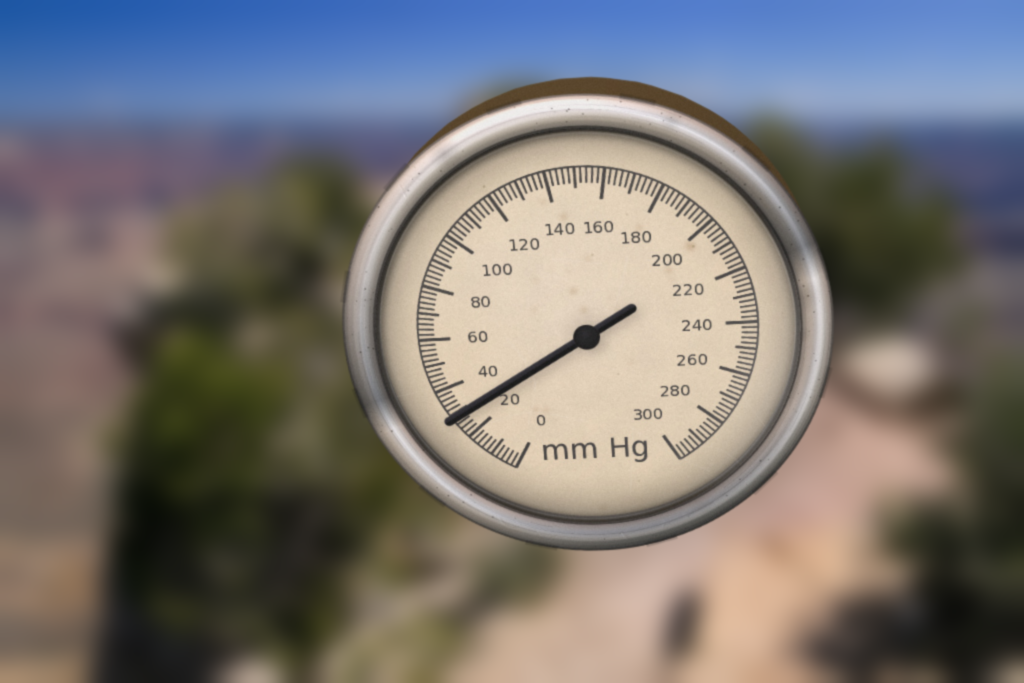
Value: 30,mmHg
